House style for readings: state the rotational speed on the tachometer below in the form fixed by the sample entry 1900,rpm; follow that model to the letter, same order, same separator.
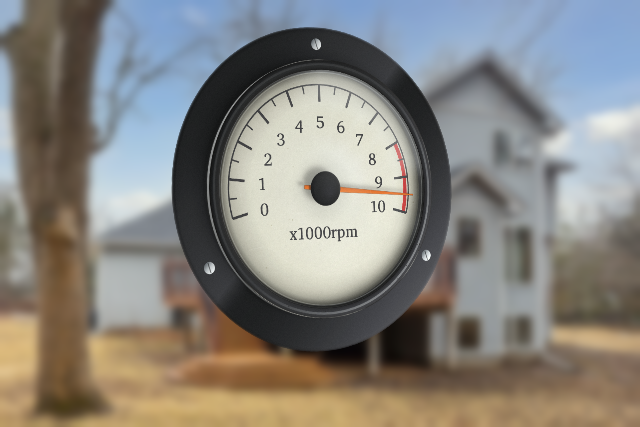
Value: 9500,rpm
